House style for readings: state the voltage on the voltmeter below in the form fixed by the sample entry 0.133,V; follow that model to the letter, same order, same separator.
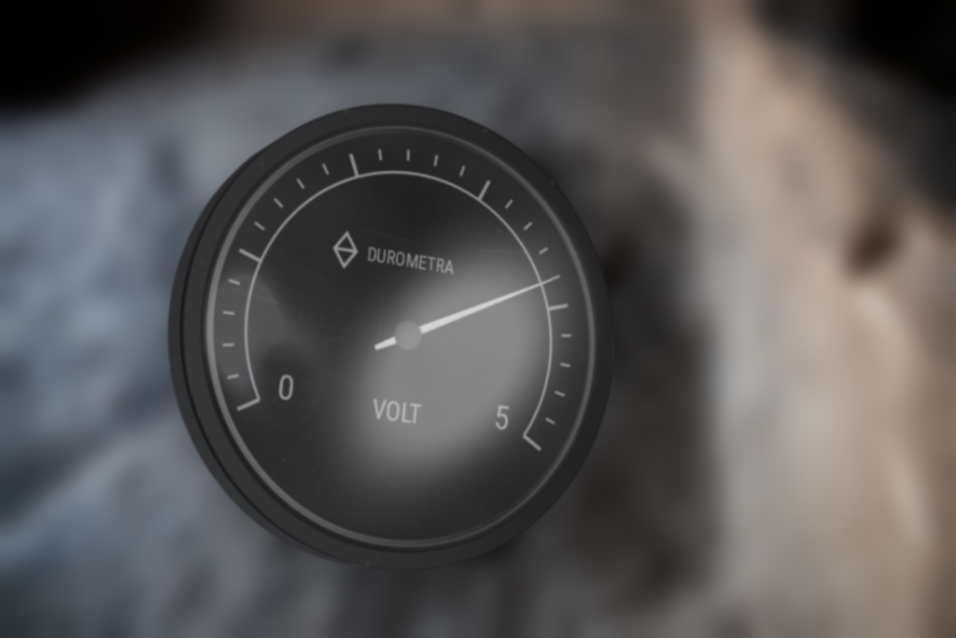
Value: 3.8,V
